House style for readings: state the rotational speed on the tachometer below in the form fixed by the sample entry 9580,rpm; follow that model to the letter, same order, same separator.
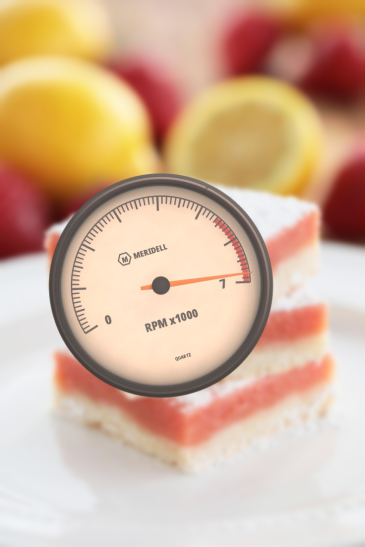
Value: 6800,rpm
